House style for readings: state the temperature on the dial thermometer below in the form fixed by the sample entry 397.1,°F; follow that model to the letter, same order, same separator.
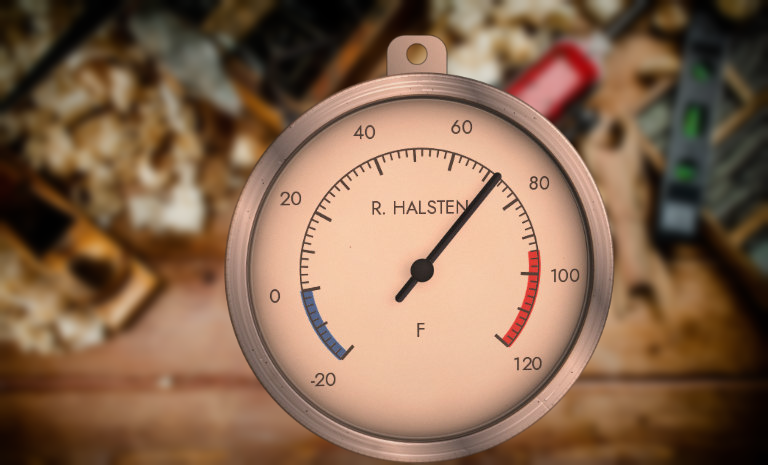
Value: 72,°F
